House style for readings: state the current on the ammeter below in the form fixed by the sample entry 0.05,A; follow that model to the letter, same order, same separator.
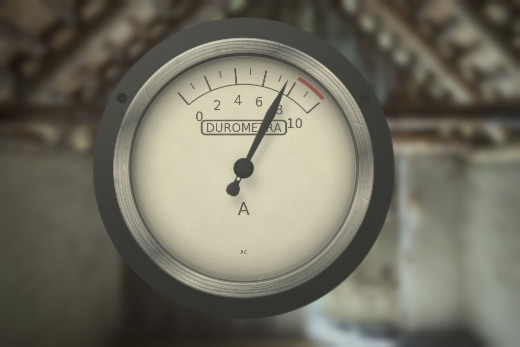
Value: 7.5,A
